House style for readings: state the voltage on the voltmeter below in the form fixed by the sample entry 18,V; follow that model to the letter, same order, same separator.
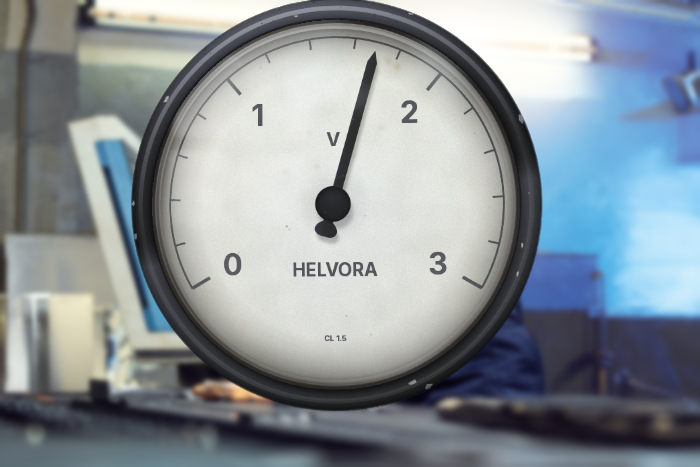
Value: 1.7,V
